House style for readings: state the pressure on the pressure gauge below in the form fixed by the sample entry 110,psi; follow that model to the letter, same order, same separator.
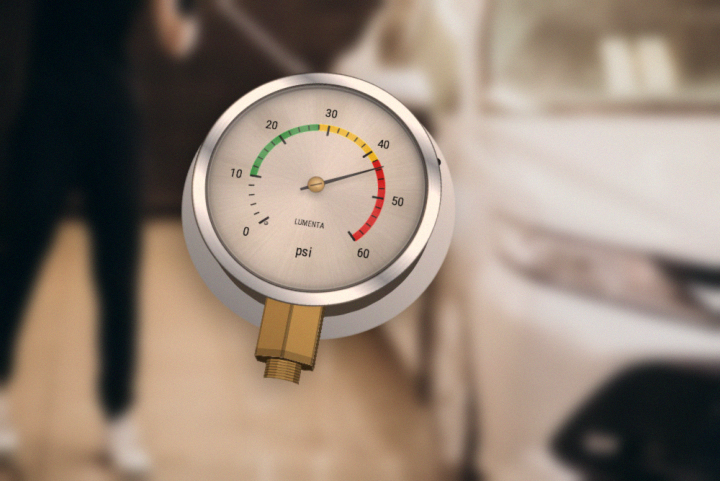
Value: 44,psi
